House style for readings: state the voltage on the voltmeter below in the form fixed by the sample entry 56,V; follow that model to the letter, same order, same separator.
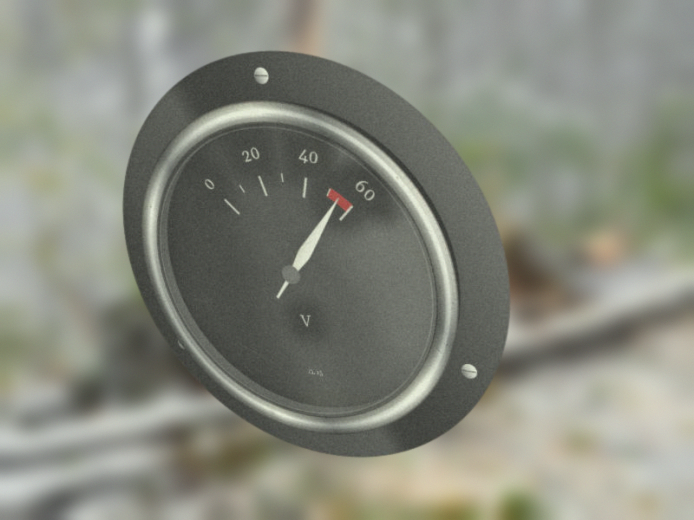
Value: 55,V
